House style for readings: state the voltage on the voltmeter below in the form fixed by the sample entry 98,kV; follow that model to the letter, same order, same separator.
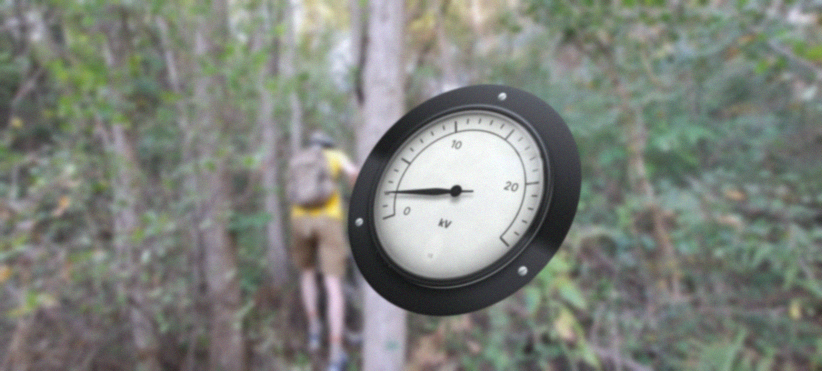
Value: 2,kV
